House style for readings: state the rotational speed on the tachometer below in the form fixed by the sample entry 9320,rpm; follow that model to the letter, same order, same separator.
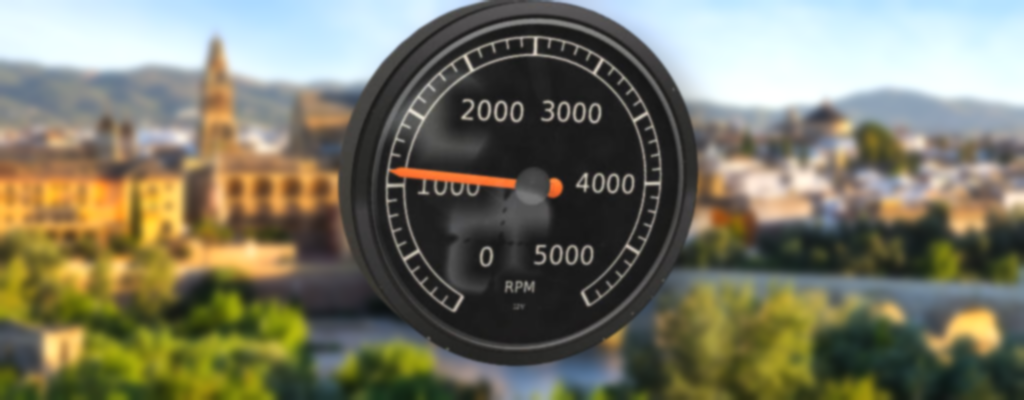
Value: 1100,rpm
